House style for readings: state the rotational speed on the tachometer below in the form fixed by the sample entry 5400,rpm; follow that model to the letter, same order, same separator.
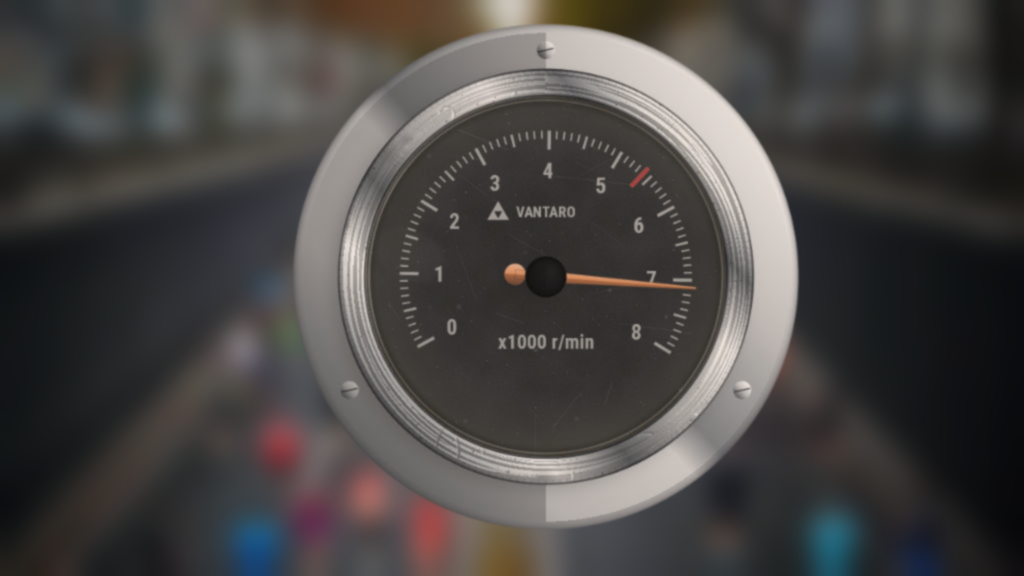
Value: 7100,rpm
